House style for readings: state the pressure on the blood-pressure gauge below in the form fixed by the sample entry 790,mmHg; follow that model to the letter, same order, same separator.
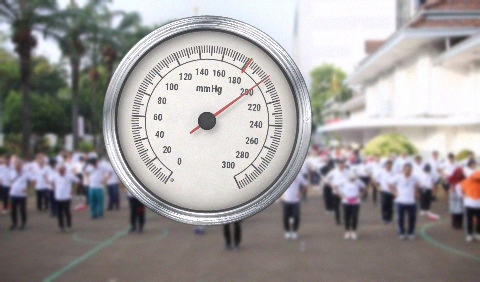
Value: 200,mmHg
